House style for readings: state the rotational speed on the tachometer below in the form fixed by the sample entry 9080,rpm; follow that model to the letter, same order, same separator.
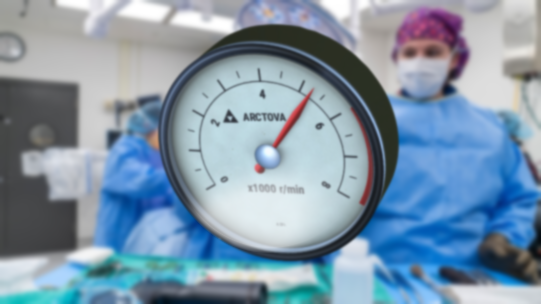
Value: 5250,rpm
